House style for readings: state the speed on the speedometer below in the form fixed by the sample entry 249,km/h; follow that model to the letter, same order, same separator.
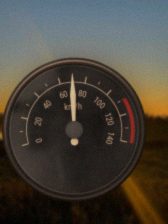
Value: 70,km/h
